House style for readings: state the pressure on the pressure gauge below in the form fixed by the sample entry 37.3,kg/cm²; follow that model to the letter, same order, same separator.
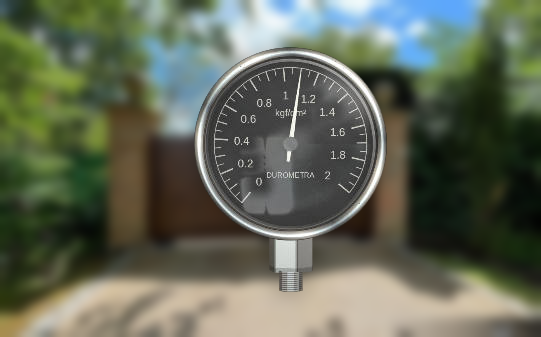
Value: 1.1,kg/cm²
